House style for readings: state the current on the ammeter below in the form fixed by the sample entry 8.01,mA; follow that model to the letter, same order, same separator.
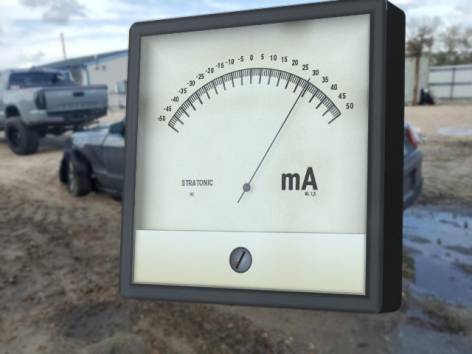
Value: 30,mA
